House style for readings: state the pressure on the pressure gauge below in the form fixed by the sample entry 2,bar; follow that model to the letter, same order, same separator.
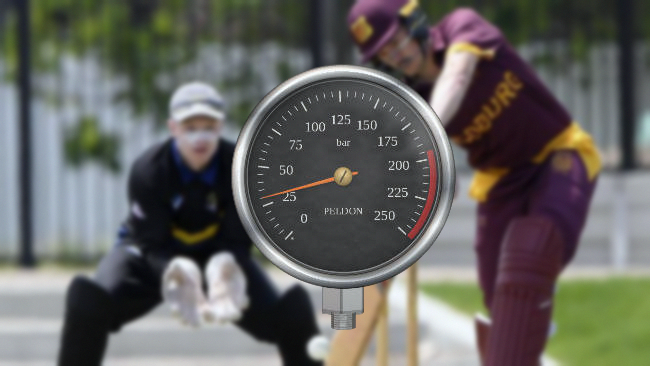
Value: 30,bar
